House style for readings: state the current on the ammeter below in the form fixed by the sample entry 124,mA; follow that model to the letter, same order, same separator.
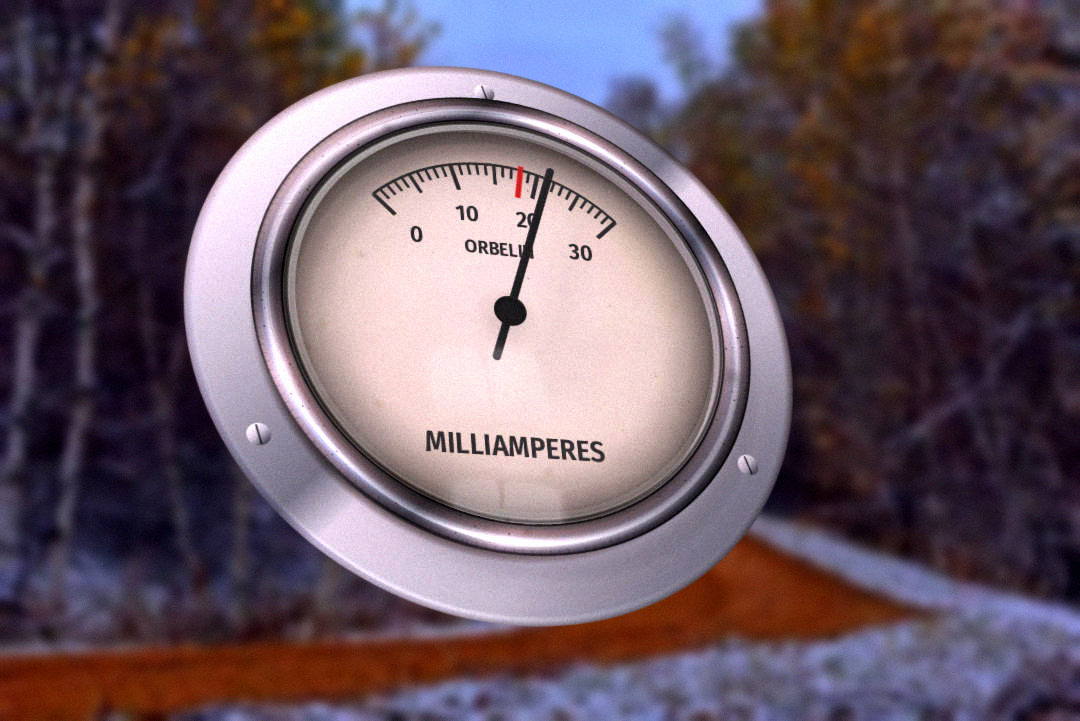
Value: 21,mA
